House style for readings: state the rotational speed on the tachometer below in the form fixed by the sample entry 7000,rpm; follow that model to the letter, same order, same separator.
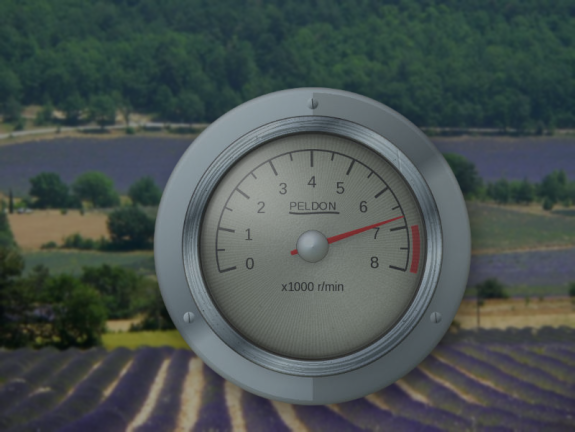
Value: 6750,rpm
